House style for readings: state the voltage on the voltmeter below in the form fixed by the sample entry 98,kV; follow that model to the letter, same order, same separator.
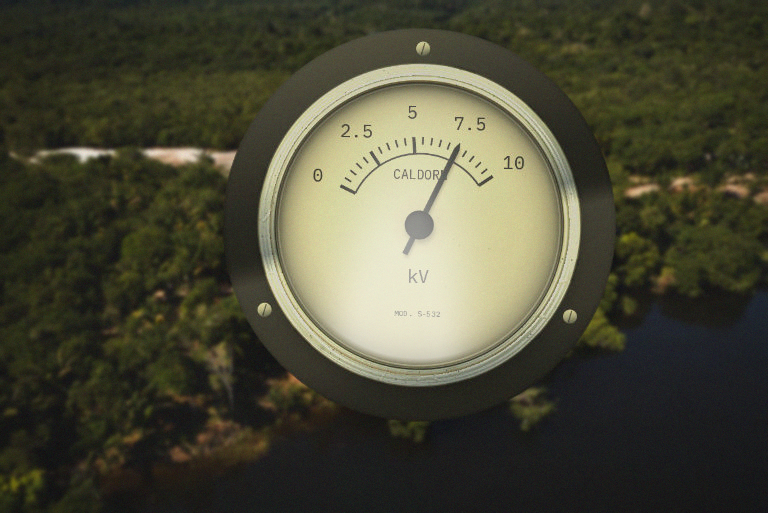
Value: 7.5,kV
